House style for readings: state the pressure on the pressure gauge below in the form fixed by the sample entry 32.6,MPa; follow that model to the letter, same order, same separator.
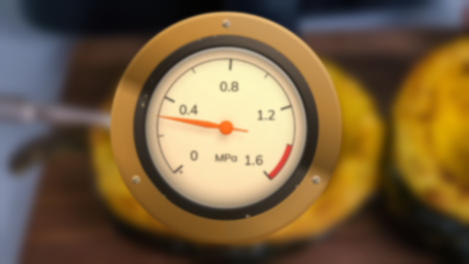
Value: 0.3,MPa
